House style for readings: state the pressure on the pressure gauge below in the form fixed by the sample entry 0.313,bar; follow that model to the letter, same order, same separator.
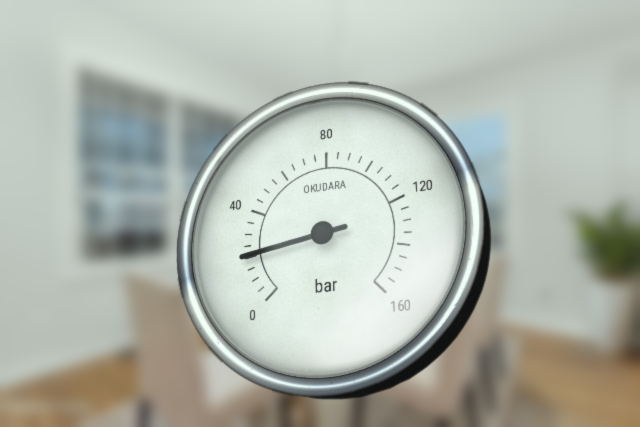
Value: 20,bar
